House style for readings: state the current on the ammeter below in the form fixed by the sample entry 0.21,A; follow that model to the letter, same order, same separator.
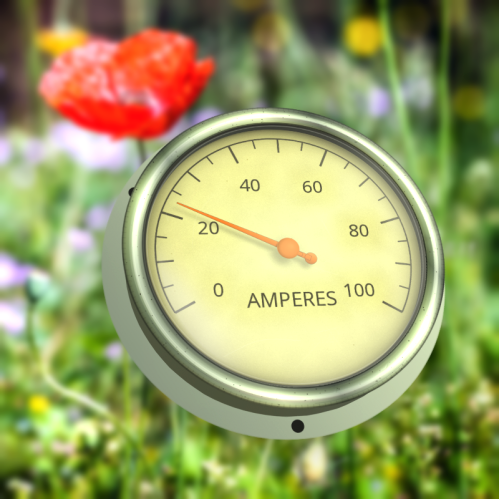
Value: 22.5,A
